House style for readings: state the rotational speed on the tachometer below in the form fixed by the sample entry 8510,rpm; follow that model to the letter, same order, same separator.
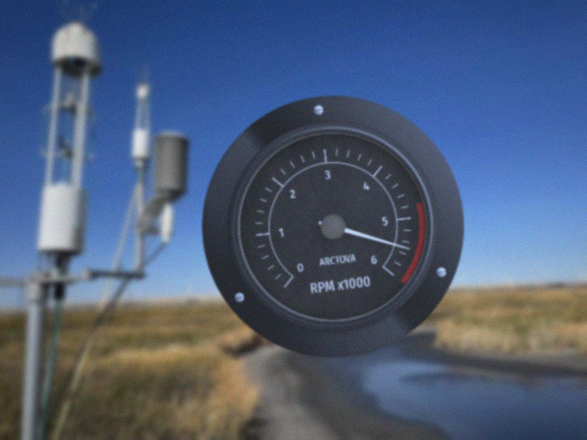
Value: 5500,rpm
